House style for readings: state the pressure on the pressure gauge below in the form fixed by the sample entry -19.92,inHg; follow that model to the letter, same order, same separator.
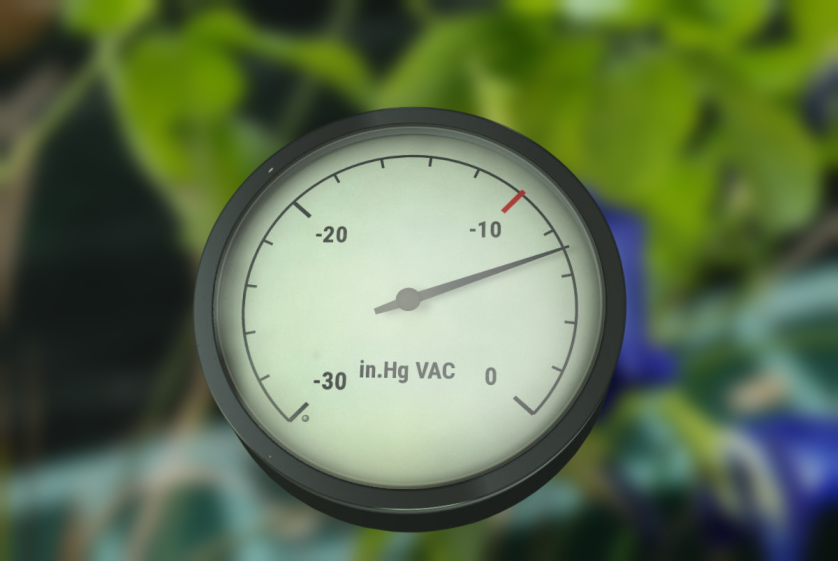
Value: -7,inHg
